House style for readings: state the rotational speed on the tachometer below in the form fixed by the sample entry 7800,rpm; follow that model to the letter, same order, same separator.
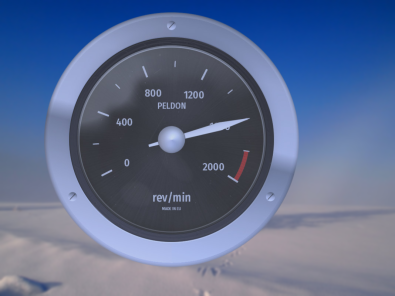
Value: 1600,rpm
